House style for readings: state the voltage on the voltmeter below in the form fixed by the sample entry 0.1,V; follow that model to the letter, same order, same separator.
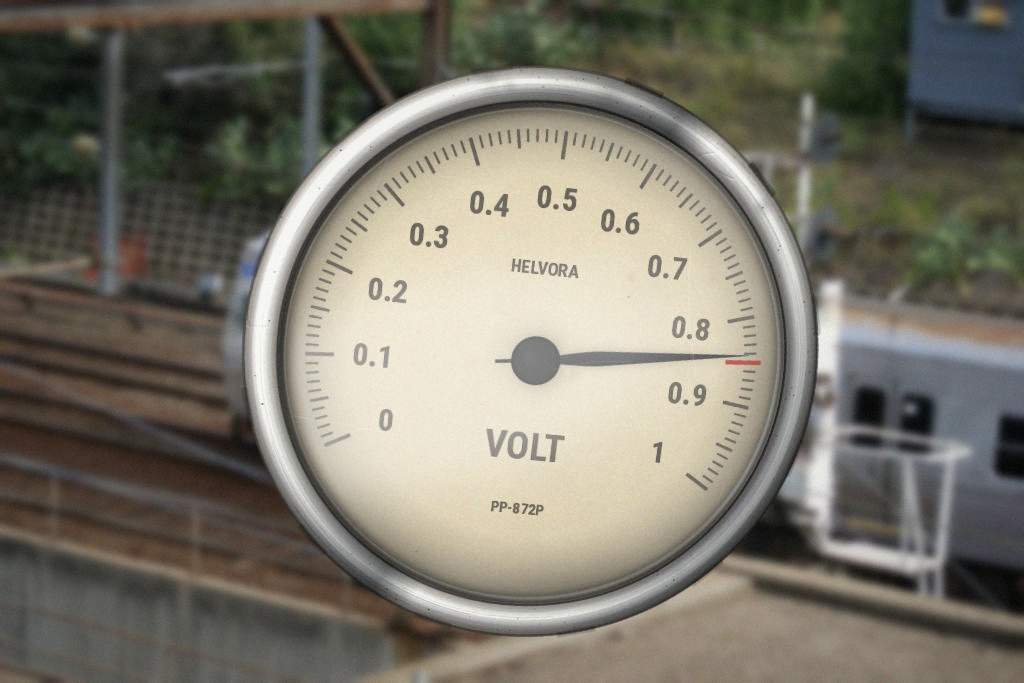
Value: 0.84,V
